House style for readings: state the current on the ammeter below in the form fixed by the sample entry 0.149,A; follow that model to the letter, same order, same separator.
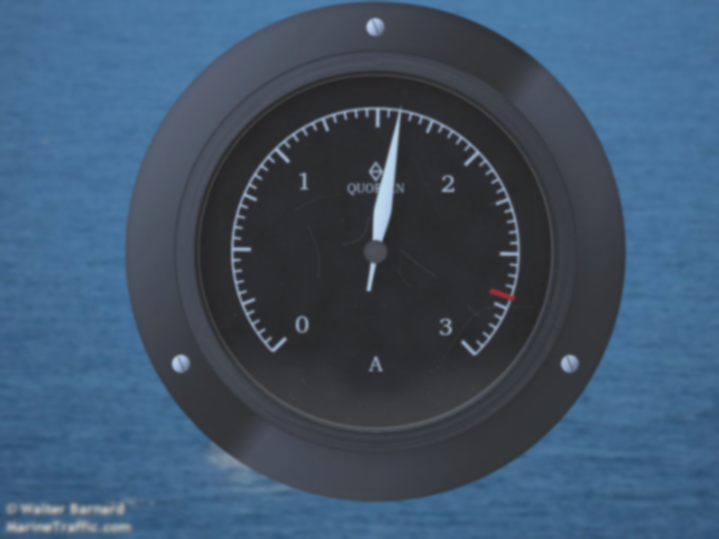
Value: 1.6,A
